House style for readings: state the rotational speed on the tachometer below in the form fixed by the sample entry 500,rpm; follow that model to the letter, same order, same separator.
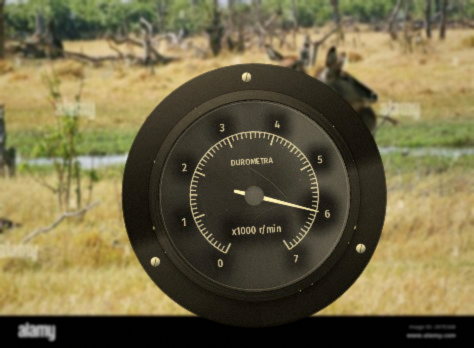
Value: 6000,rpm
